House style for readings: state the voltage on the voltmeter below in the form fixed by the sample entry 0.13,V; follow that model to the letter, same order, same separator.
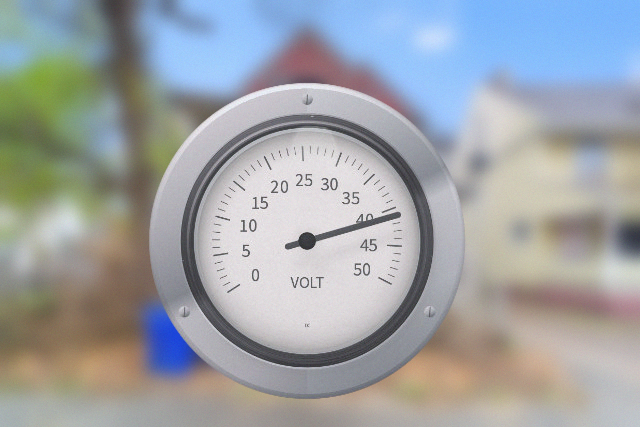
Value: 41,V
